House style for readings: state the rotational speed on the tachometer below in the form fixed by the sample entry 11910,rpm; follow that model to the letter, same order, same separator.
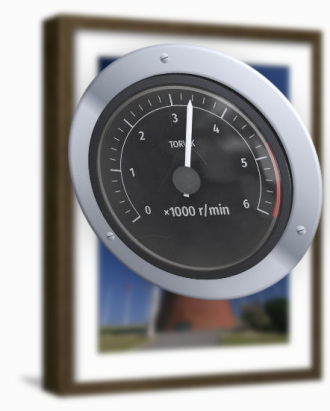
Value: 3400,rpm
